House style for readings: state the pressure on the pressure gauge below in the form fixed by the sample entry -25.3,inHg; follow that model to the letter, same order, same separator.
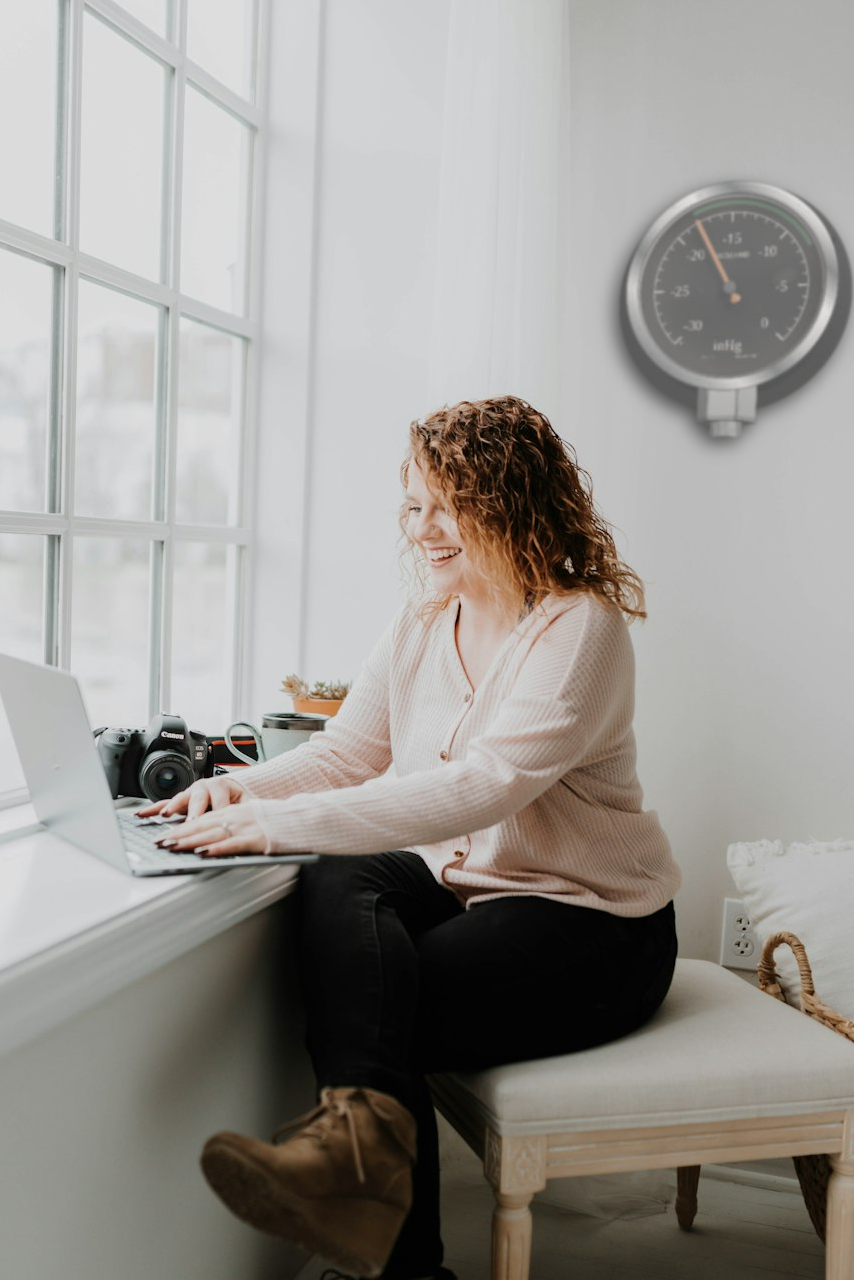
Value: -18,inHg
